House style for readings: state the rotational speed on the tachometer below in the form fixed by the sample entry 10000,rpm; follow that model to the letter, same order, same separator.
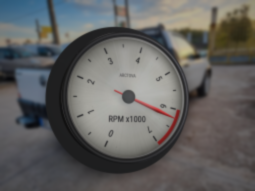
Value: 6250,rpm
